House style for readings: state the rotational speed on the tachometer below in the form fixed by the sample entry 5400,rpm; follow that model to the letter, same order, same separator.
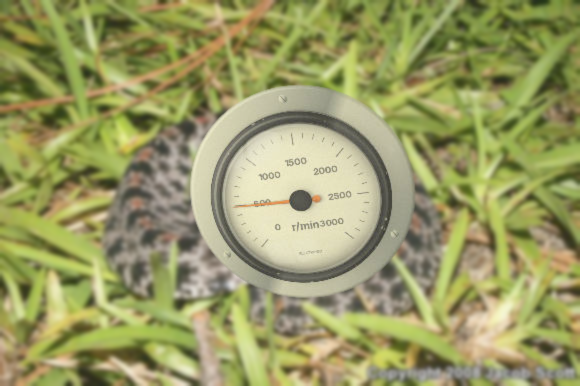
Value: 500,rpm
